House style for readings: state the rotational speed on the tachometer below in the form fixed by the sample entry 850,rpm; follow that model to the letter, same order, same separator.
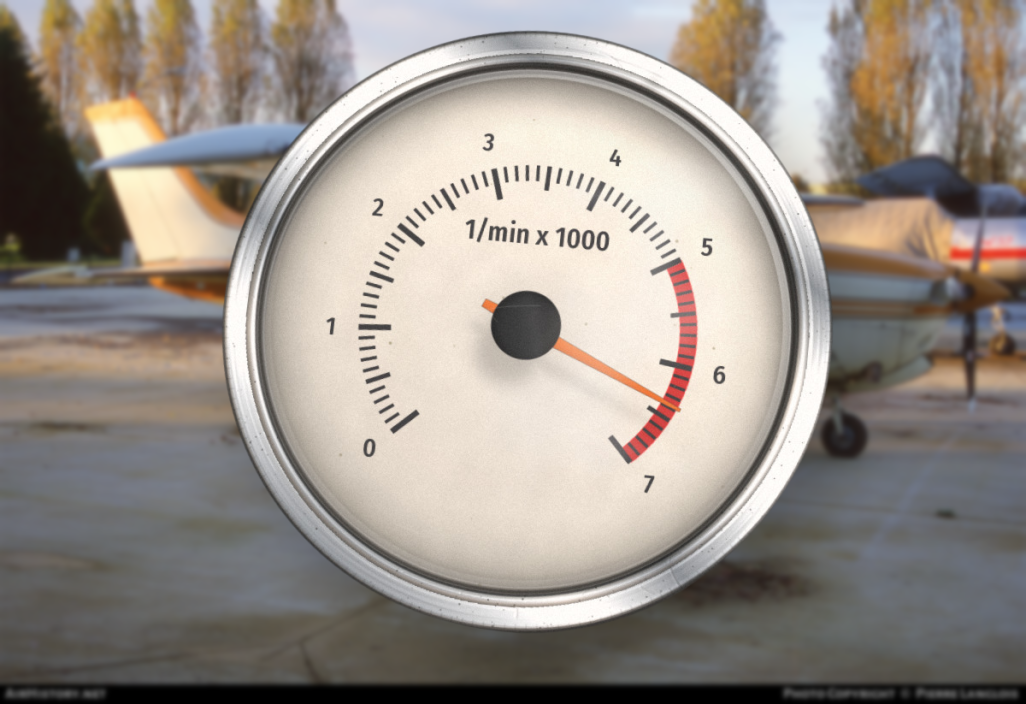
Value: 6400,rpm
